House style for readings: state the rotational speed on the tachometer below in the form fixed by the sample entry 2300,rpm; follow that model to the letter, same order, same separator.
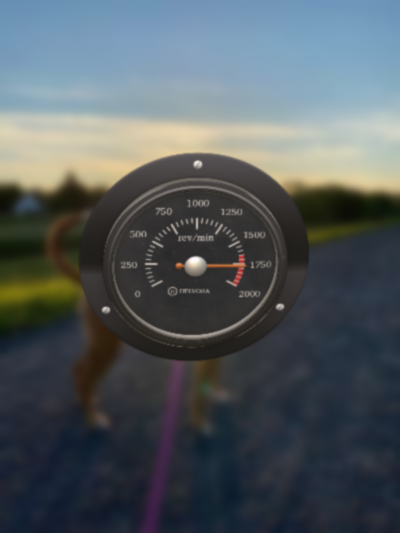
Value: 1750,rpm
